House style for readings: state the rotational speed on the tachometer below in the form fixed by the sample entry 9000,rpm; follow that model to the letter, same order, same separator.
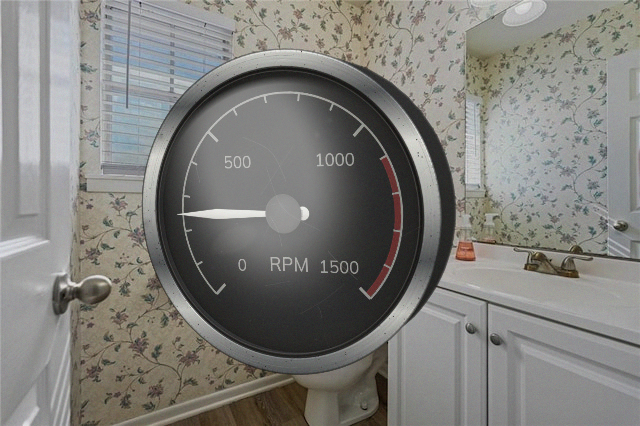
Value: 250,rpm
